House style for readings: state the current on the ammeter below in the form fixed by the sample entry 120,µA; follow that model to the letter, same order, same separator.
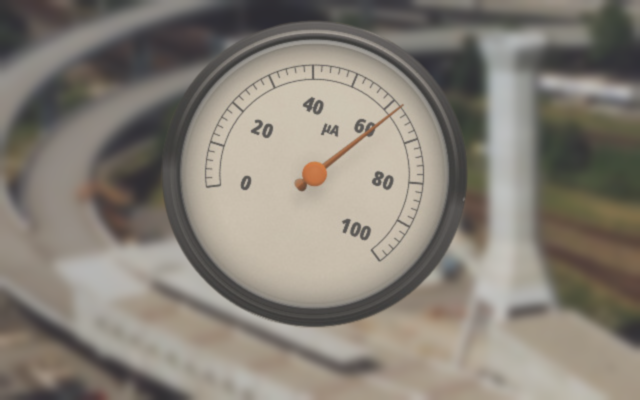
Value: 62,µA
